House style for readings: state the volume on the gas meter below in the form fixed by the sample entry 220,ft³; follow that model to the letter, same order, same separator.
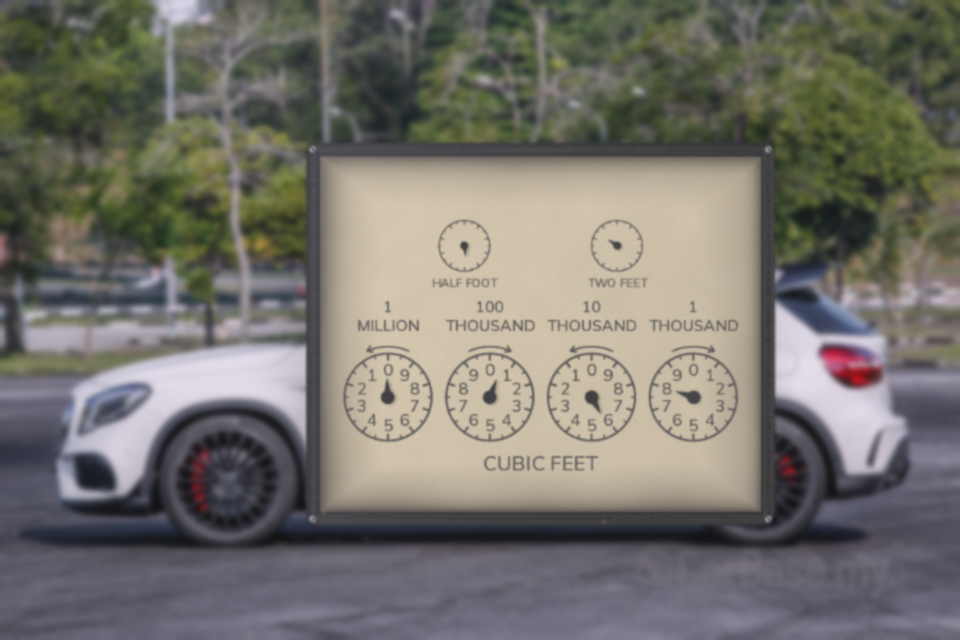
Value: 5800,ft³
